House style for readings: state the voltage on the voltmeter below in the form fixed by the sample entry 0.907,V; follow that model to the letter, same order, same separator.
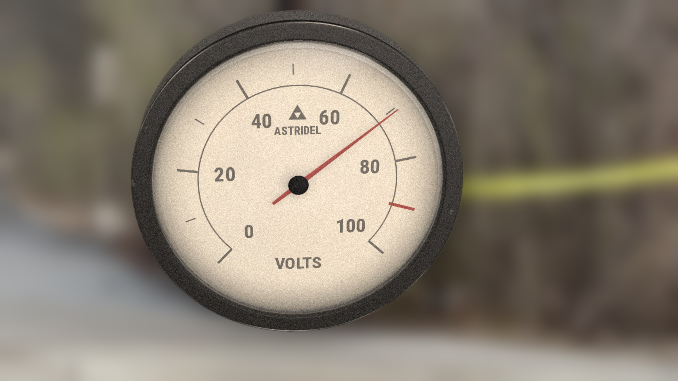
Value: 70,V
